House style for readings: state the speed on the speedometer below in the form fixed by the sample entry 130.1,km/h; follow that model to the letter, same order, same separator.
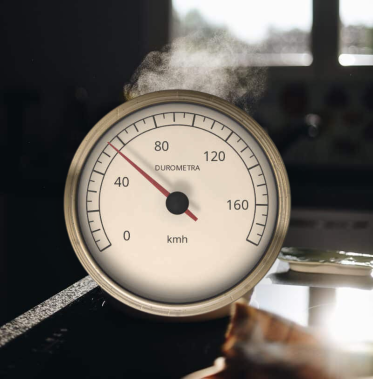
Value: 55,km/h
